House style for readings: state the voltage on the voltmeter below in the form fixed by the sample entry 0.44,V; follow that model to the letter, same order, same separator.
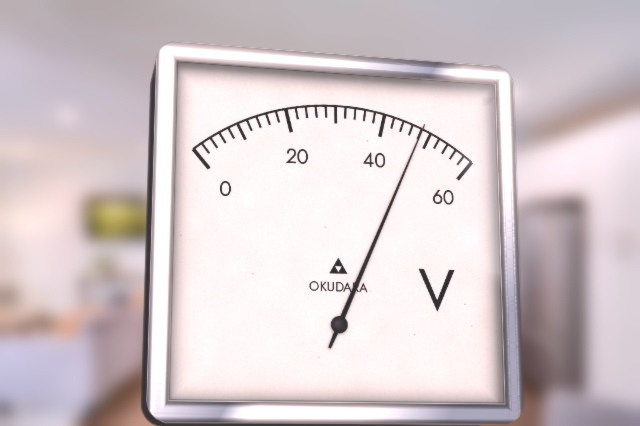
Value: 48,V
